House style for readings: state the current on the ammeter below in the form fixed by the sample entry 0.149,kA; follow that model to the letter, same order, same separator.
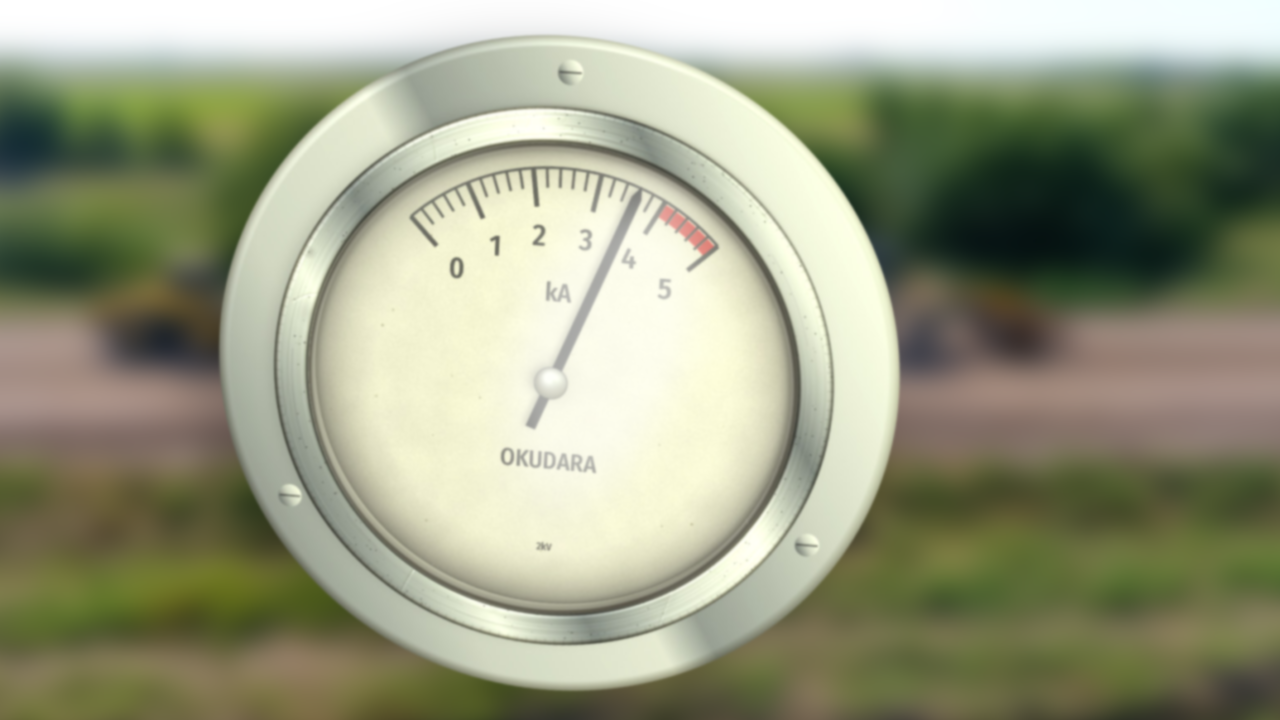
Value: 3.6,kA
